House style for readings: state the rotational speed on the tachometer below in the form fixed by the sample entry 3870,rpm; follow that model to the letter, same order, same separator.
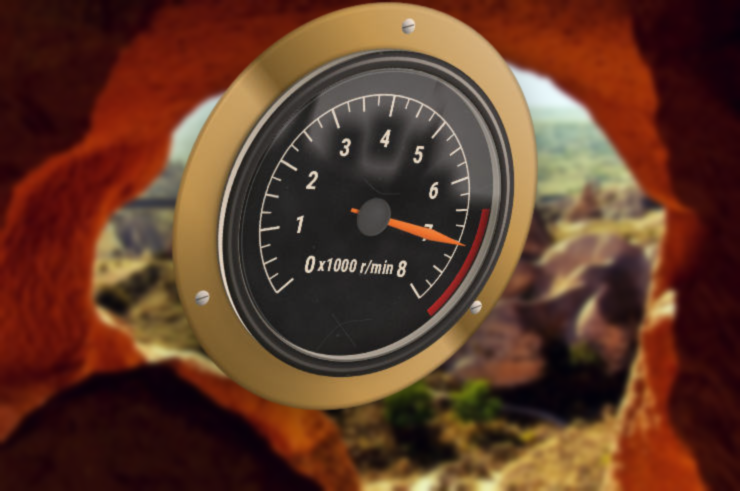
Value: 7000,rpm
